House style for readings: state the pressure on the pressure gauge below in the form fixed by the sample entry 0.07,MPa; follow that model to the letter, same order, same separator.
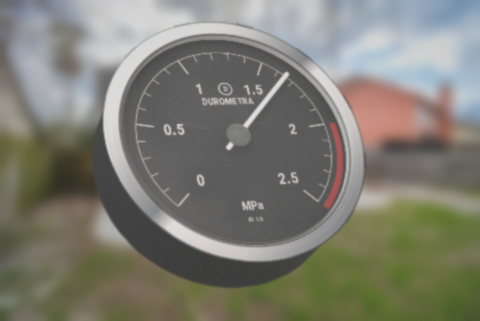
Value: 1.65,MPa
